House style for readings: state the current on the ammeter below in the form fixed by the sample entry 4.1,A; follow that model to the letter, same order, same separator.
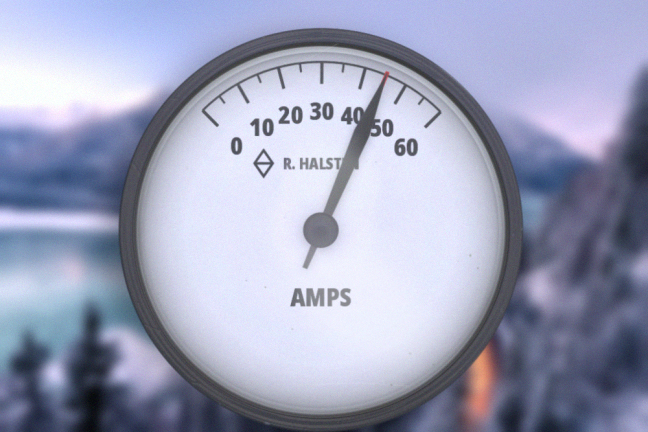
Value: 45,A
